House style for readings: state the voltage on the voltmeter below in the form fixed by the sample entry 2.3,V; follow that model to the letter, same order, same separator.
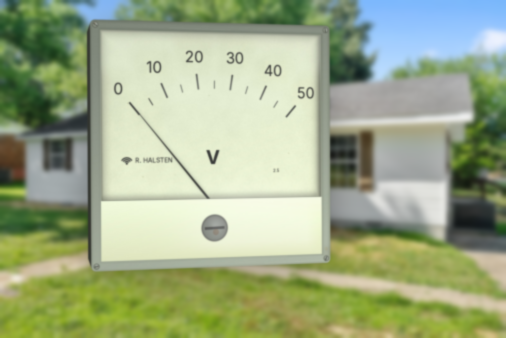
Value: 0,V
